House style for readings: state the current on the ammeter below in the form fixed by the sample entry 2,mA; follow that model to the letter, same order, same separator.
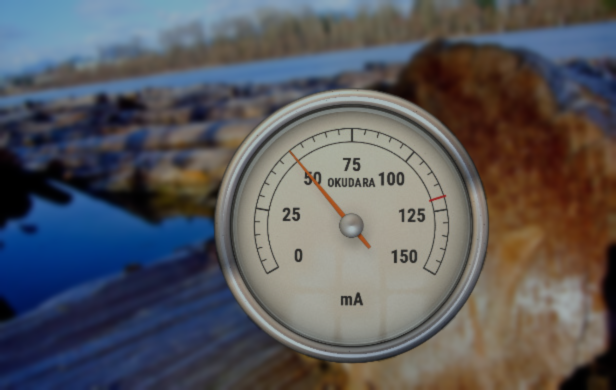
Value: 50,mA
